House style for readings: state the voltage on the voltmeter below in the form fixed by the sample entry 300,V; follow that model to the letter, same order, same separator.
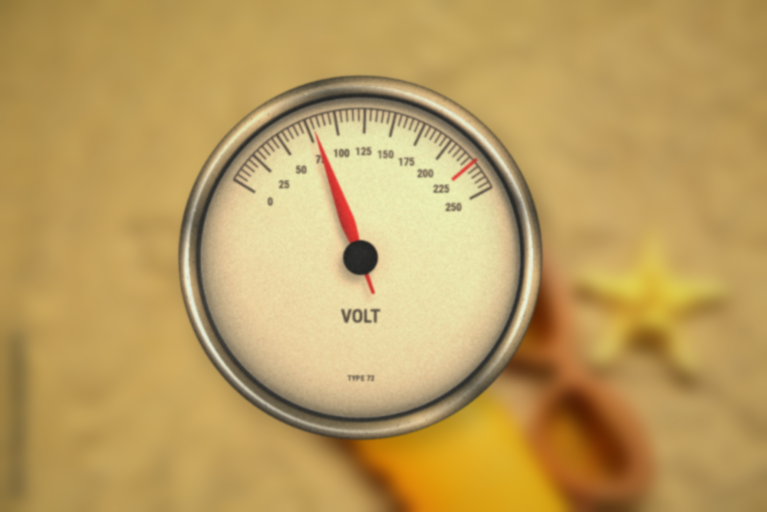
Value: 80,V
